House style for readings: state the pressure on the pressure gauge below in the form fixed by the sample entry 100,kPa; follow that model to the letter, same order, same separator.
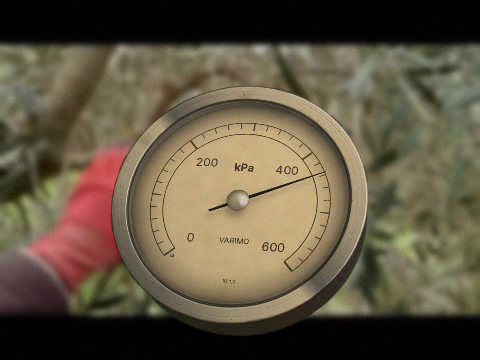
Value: 440,kPa
